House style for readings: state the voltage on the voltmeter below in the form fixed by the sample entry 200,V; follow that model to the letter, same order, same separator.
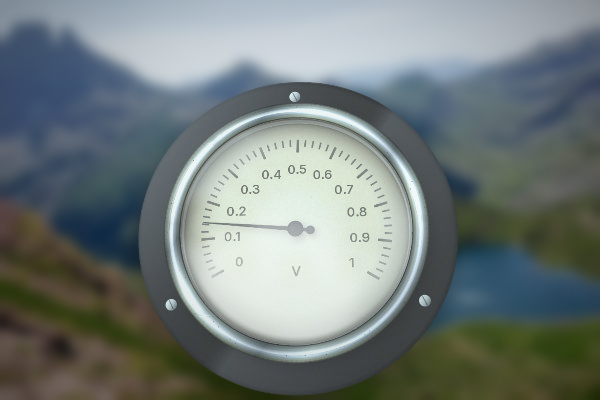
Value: 0.14,V
